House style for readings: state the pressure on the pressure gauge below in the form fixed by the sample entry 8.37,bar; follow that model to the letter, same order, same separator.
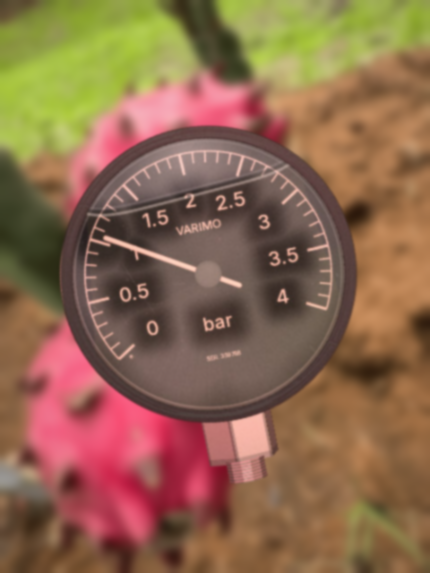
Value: 1.05,bar
